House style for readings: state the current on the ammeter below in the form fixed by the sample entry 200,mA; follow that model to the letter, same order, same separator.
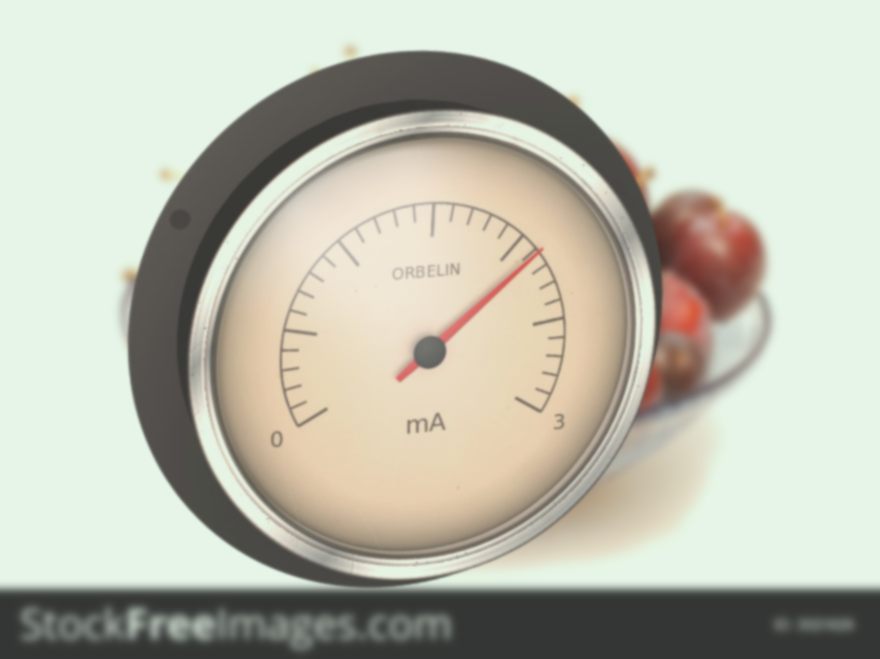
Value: 2.1,mA
